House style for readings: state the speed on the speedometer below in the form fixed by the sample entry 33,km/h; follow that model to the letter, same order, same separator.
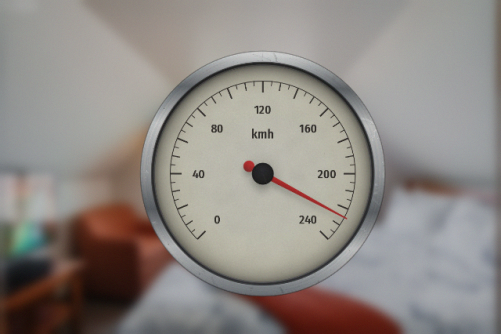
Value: 225,km/h
